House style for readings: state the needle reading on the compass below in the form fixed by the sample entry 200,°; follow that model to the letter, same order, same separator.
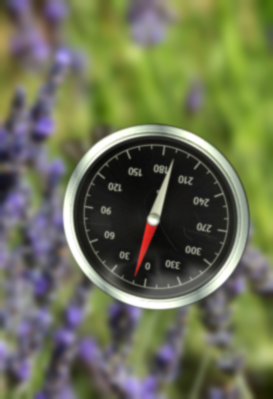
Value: 10,°
